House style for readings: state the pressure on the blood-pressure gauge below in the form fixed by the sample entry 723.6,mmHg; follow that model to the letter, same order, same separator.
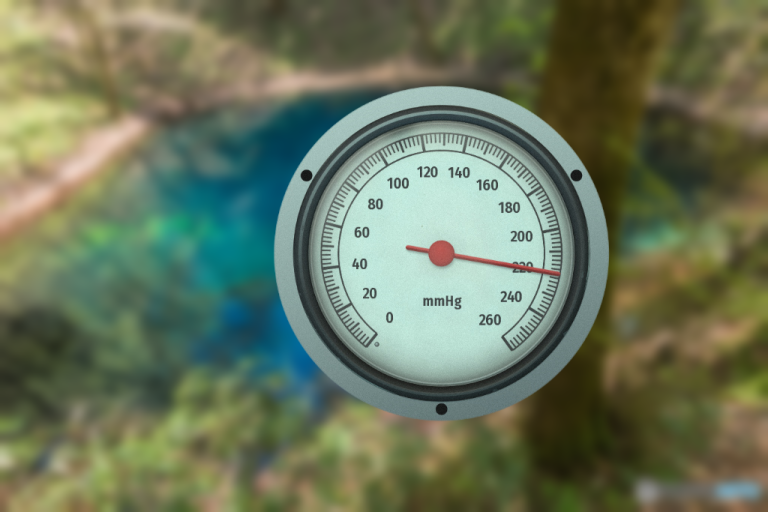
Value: 220,mmHg
